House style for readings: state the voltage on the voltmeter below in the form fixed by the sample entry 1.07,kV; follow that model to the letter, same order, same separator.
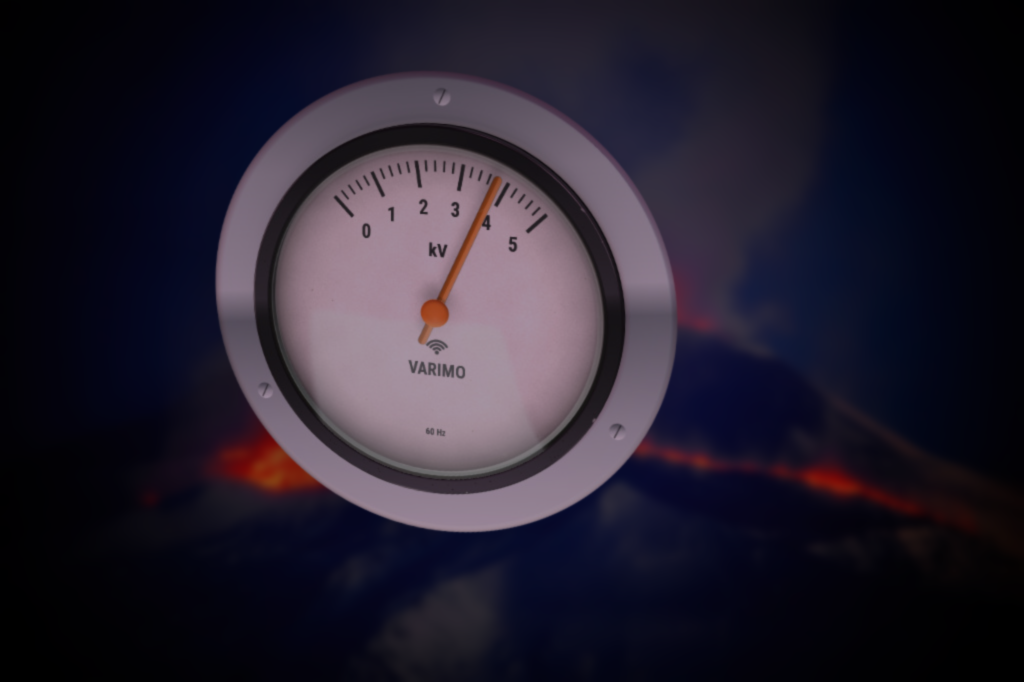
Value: 3.8,kV
